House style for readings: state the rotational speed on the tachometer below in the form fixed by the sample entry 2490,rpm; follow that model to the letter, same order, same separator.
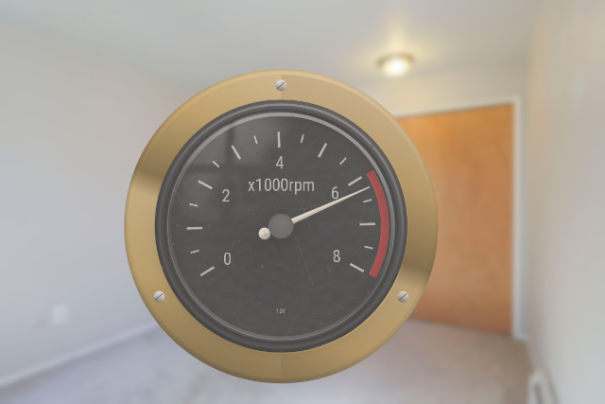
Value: 6250,rpm
